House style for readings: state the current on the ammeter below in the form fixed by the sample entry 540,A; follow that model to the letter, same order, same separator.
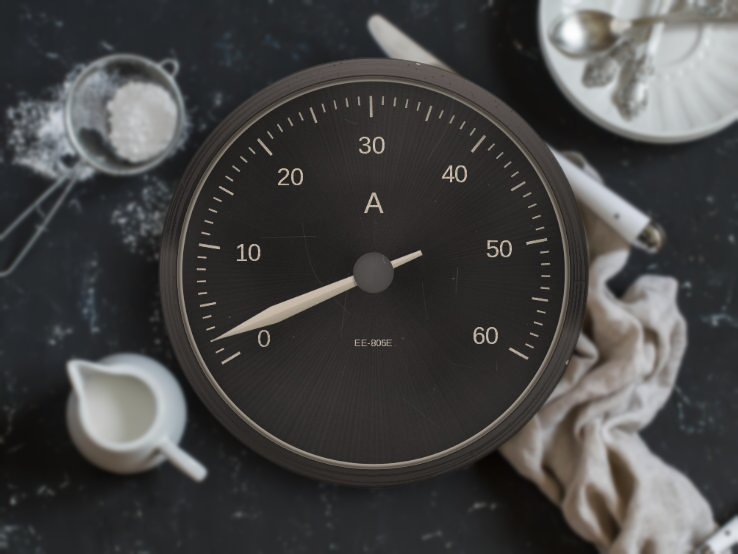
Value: 2,A
